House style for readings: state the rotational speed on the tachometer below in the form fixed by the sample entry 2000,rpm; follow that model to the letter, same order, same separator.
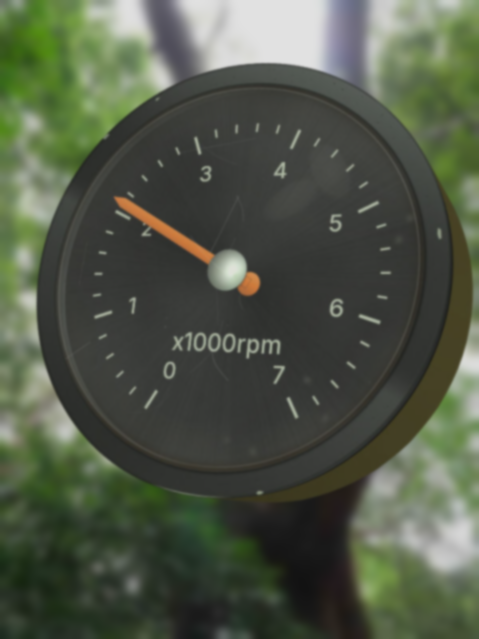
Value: 2100,rpm
